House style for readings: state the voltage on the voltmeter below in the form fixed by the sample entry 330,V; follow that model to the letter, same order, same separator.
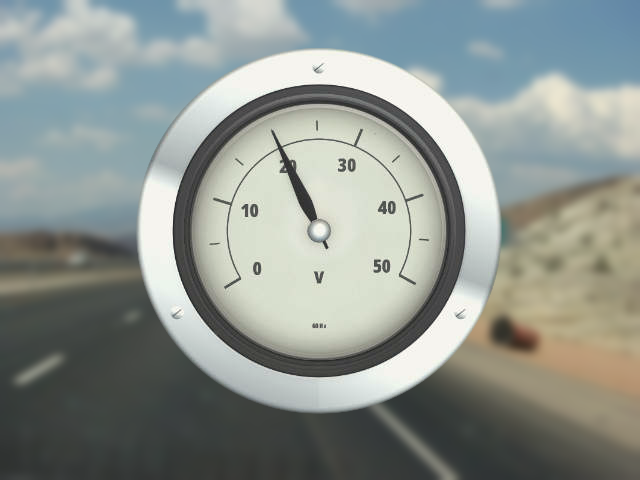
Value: 20,V
